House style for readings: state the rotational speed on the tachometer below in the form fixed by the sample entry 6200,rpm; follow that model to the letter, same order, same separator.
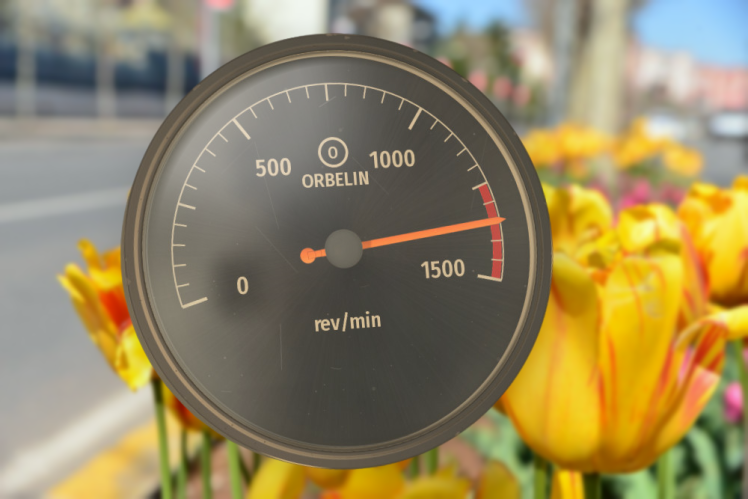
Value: 1350,rpm
